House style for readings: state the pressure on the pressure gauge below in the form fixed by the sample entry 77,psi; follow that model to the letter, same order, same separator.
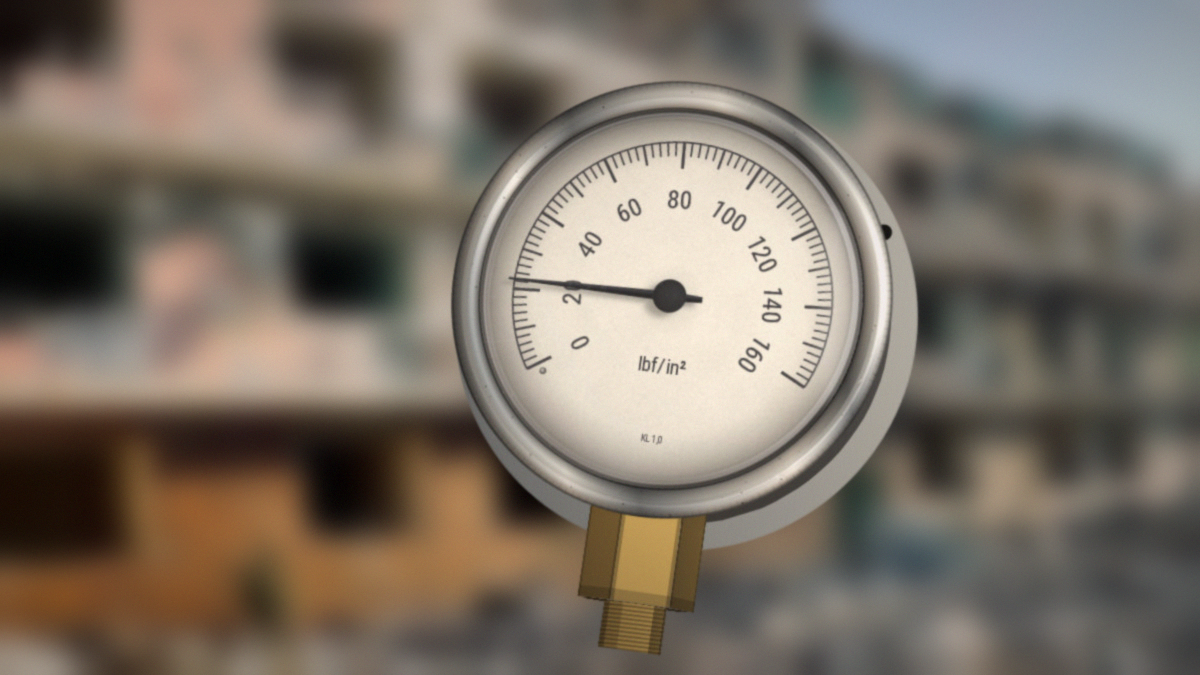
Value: 22,psi
